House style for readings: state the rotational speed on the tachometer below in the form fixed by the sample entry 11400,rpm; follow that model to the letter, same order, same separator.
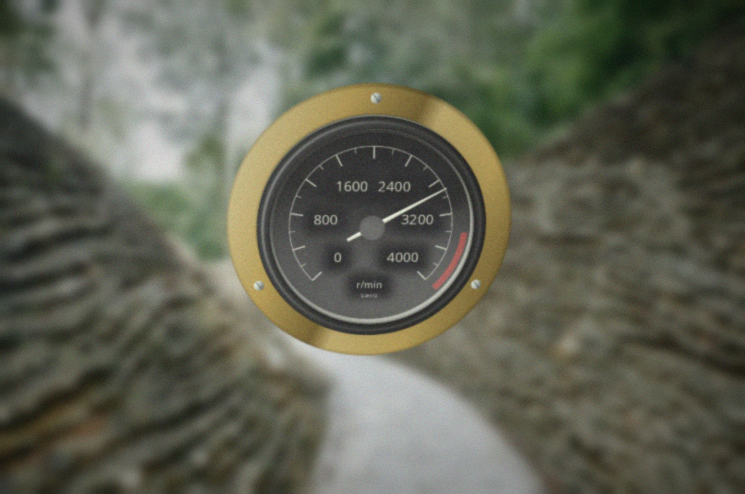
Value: 2900,rpm
